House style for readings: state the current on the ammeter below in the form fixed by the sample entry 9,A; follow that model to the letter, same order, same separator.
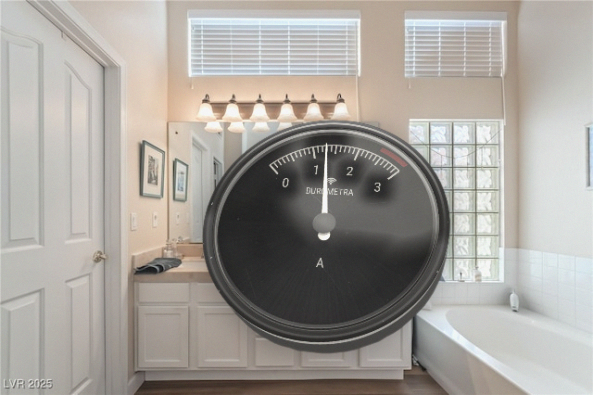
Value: 1.3,A
